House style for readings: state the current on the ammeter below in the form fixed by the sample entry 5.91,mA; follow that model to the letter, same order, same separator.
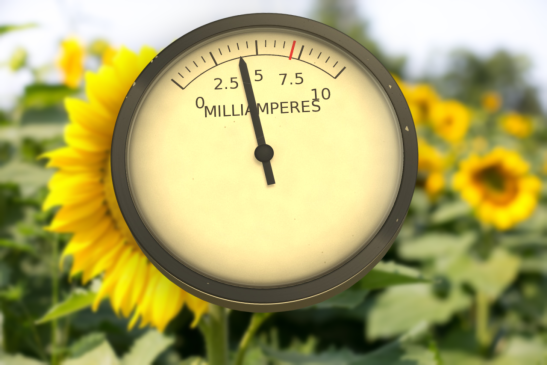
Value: 4,mA
